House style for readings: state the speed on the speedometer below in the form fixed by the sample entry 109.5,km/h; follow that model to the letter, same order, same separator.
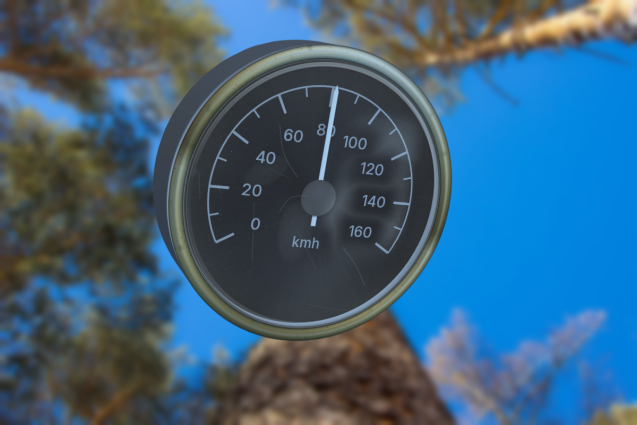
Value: 80,km/h
